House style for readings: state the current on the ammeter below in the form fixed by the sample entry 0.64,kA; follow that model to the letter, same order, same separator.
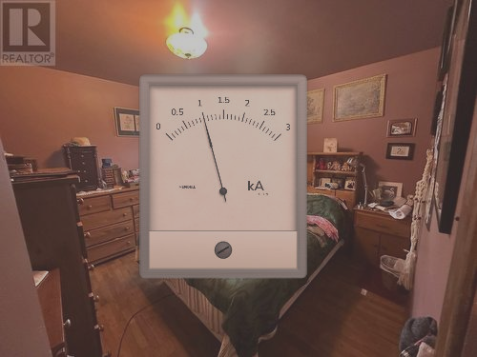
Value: 1,kA
